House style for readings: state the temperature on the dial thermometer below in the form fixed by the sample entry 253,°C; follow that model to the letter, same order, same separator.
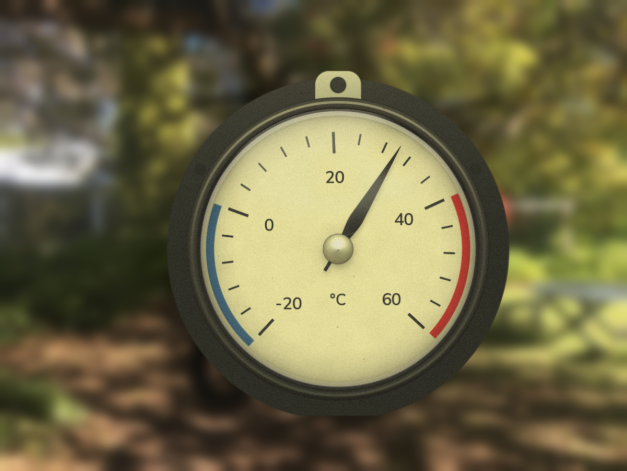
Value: 30,°C
